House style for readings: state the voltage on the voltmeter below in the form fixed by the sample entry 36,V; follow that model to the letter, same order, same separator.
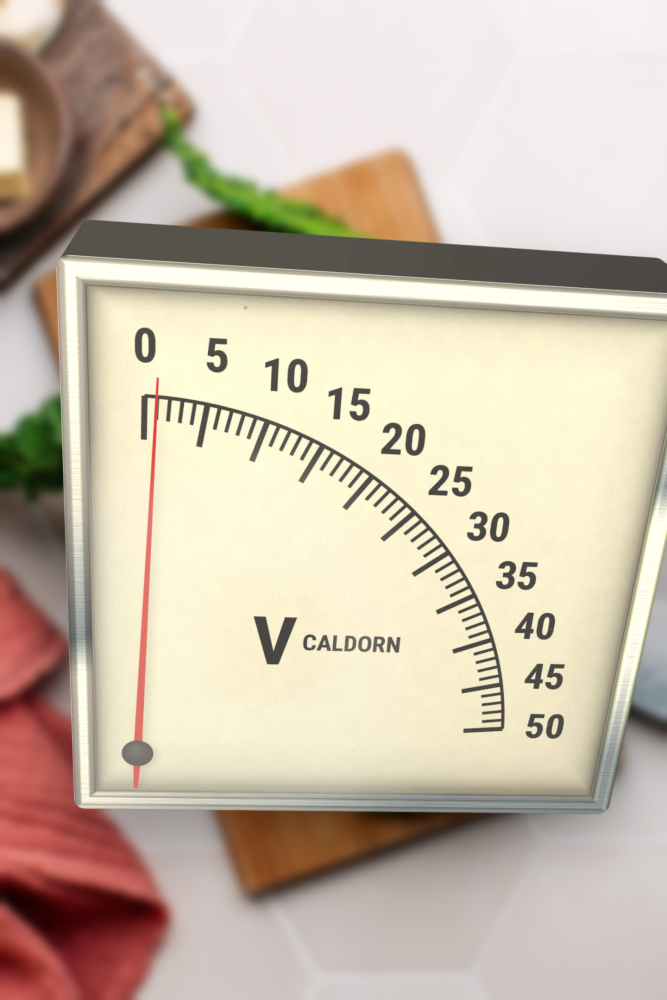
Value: 1,V
